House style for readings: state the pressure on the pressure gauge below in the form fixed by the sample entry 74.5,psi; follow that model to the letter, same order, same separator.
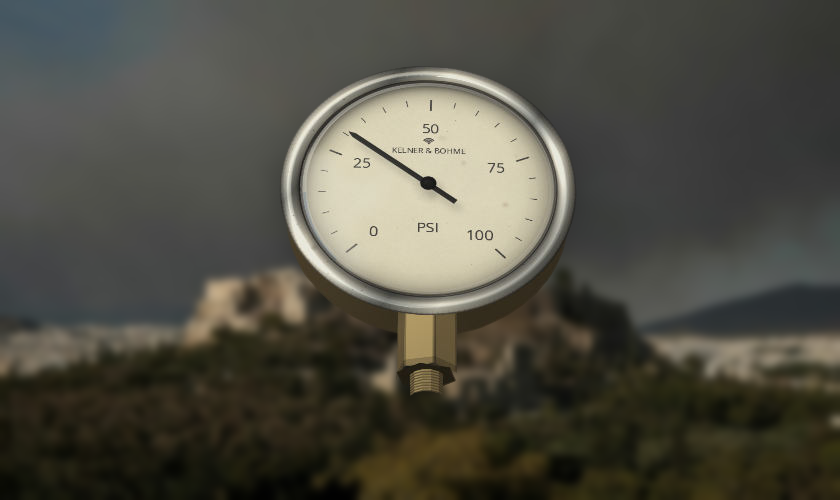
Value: 30,psi
